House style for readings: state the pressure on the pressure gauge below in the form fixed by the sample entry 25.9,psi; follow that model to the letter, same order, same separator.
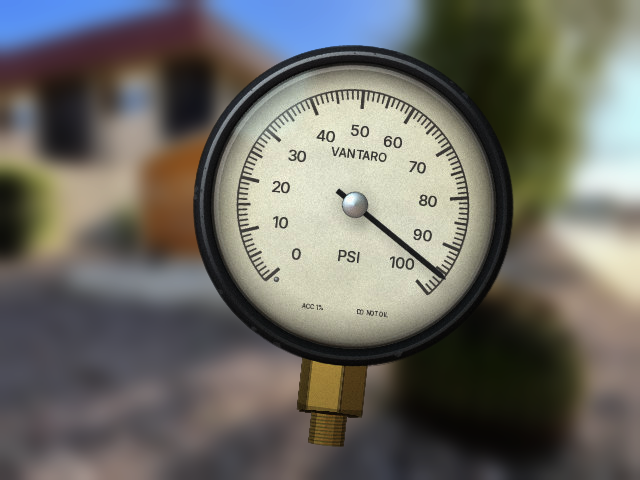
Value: 96,psi
